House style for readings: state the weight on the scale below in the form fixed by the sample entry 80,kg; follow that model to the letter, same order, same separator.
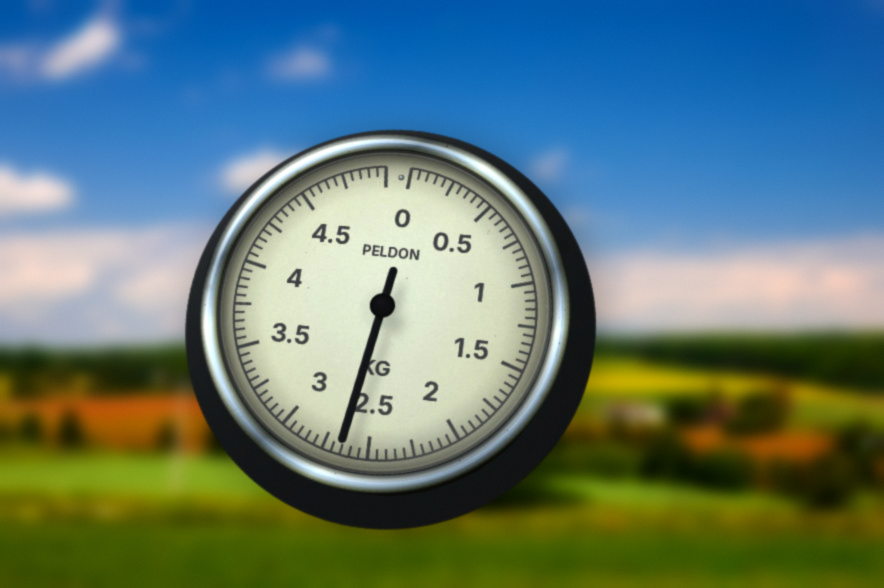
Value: 2.65,kg
